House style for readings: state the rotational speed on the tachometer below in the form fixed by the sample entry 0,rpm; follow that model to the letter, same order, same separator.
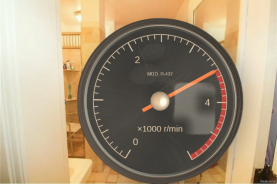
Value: 3500,rpm
